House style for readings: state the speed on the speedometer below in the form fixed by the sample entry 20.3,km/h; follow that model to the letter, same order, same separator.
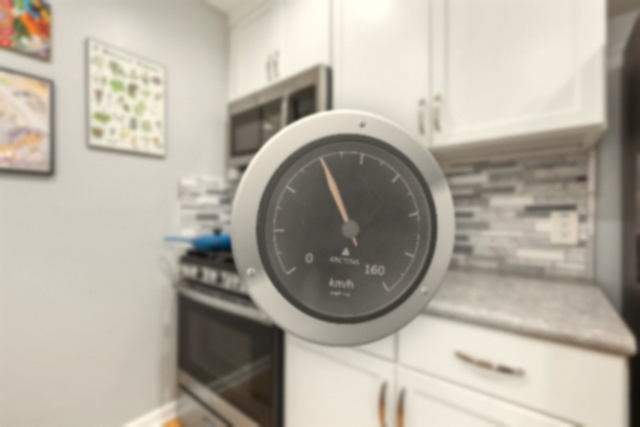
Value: 60,km/h
